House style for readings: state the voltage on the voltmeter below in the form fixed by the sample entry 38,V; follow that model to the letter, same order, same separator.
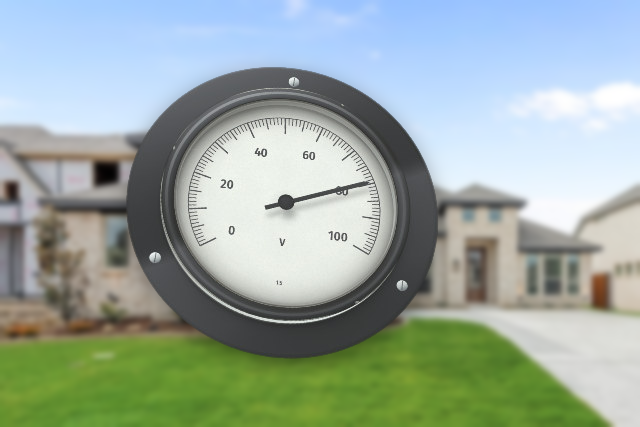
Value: 80,V
